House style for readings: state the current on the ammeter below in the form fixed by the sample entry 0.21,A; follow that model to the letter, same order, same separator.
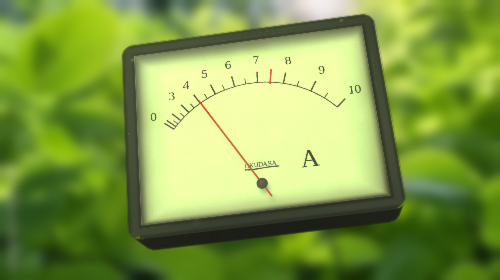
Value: 4,A
